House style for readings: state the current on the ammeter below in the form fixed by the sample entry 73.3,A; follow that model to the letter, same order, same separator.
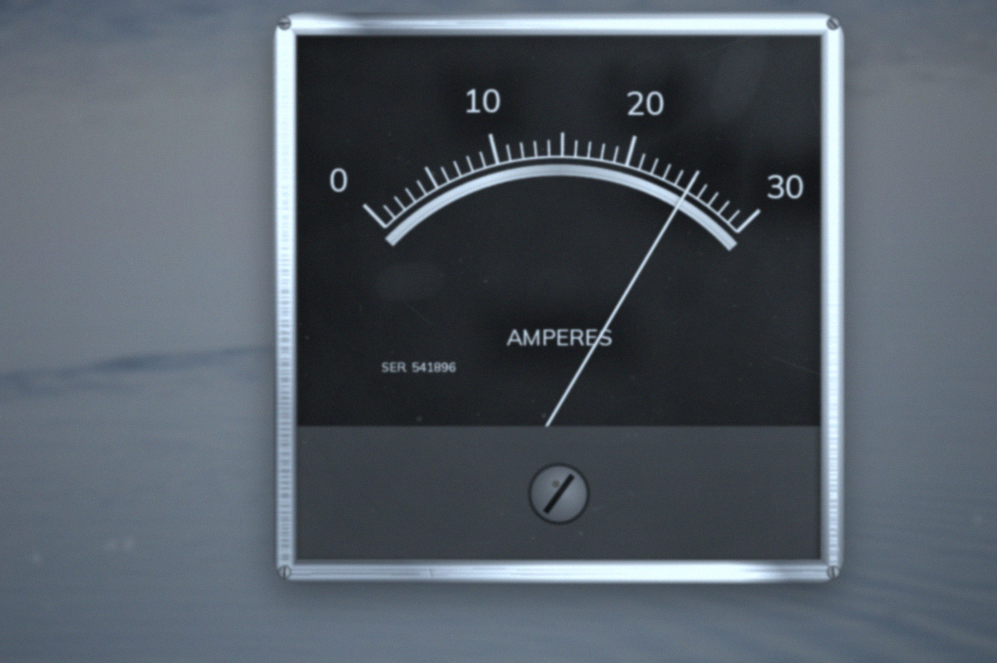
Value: 25,A
